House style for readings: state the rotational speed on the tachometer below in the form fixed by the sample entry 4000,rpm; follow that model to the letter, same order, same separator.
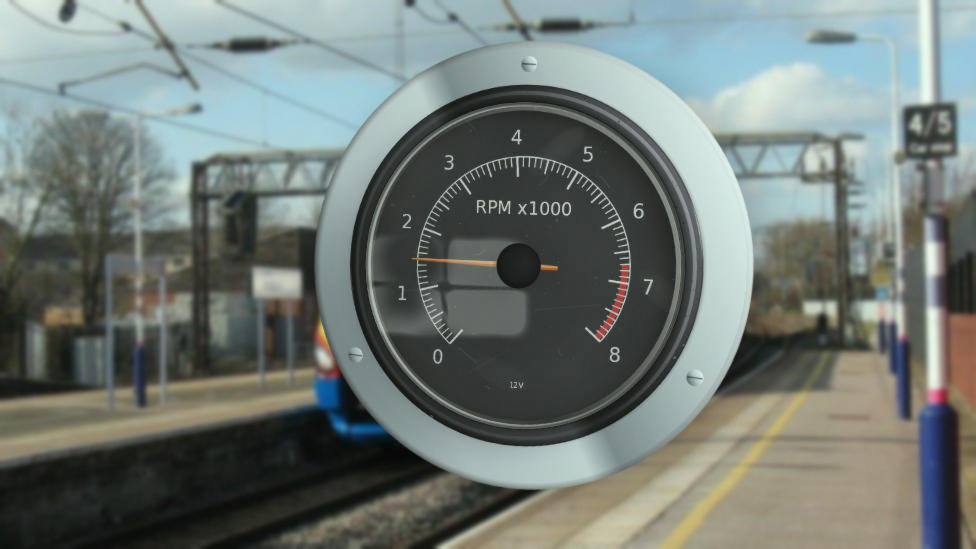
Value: 1500,rpm
